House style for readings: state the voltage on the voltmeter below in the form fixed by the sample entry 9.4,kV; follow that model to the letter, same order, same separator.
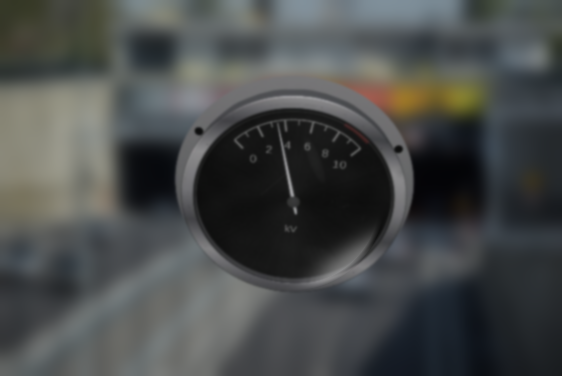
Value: 3.5,kV
